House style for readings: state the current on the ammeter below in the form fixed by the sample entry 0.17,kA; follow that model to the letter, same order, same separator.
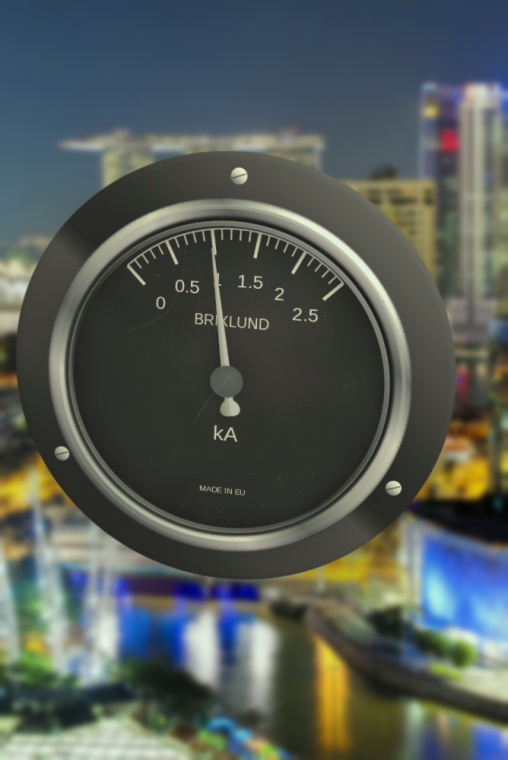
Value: 1,kA
